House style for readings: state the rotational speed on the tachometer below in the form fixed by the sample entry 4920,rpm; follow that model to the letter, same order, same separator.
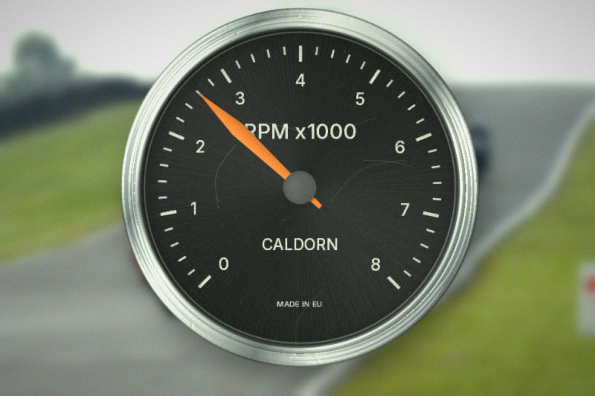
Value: 2600,rpm
